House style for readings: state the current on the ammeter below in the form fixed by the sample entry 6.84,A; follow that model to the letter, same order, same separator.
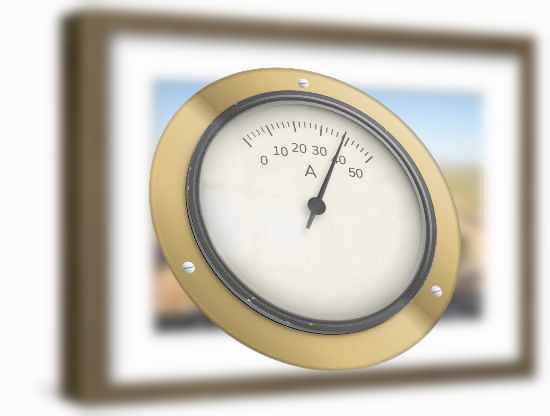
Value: 38,A
